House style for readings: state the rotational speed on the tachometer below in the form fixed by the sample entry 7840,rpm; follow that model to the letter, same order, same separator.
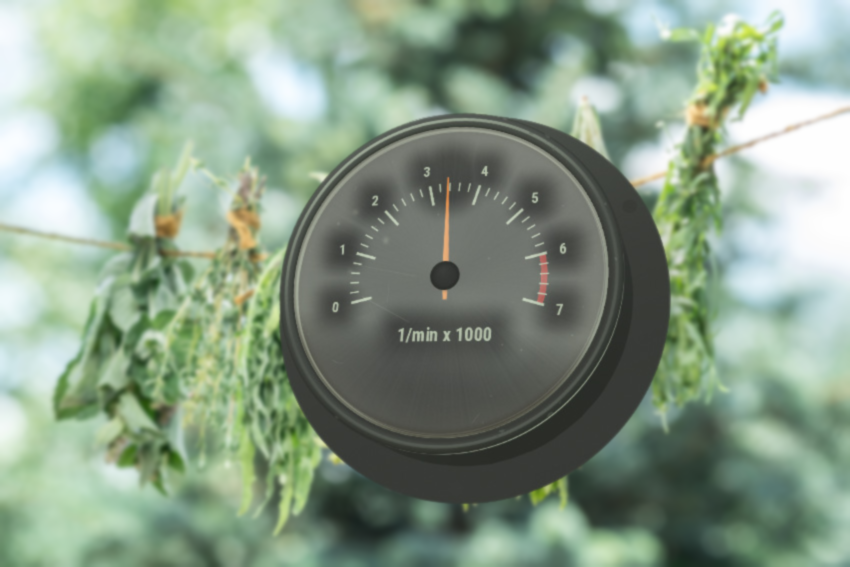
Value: 3400,rpm
